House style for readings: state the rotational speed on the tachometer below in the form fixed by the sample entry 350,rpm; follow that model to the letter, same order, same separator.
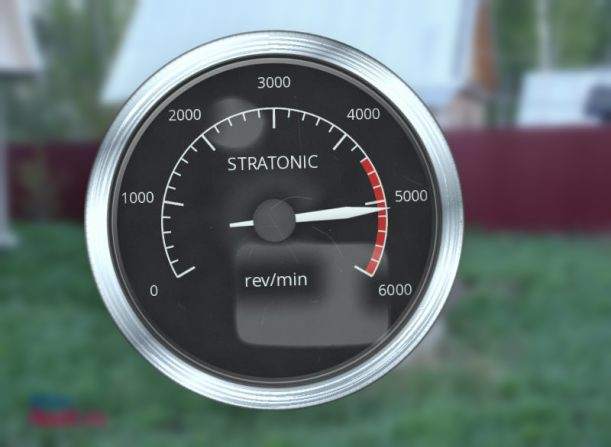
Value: 5100,rpm
